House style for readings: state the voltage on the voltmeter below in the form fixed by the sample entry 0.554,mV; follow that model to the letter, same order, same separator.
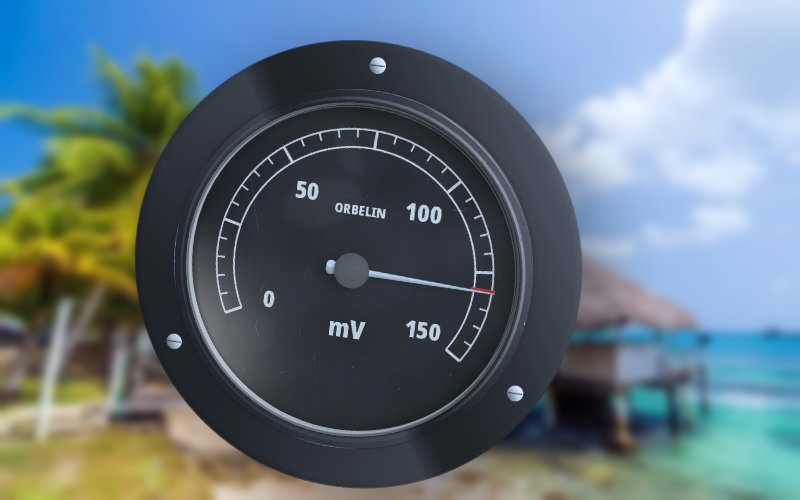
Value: 130,mV
